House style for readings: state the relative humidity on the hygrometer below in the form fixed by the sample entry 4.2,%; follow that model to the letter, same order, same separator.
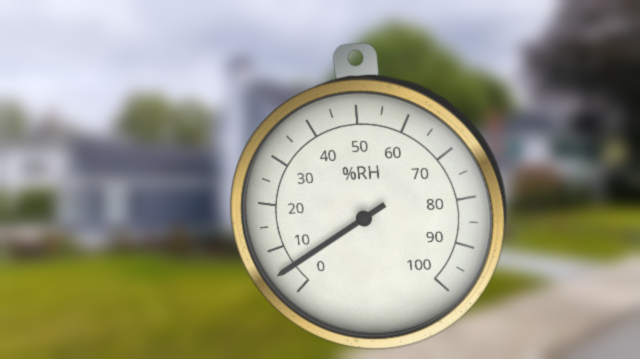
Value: 5,%
